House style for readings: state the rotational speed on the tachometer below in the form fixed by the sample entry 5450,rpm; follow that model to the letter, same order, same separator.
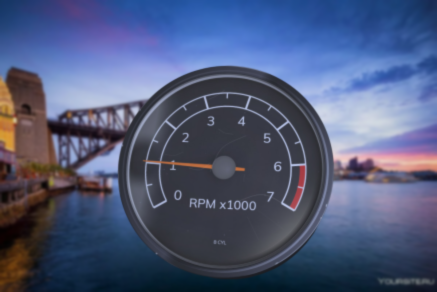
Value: 1000,rpm
